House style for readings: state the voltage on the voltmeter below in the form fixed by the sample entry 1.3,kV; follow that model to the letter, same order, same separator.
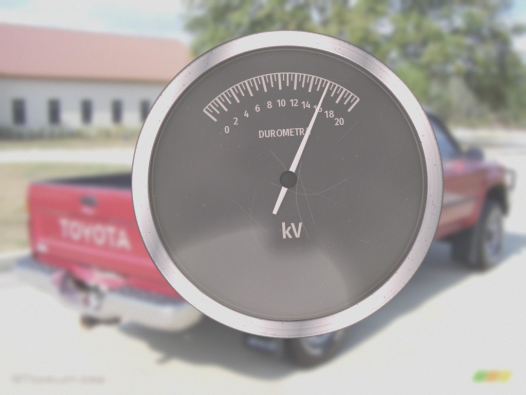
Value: 16,kV
